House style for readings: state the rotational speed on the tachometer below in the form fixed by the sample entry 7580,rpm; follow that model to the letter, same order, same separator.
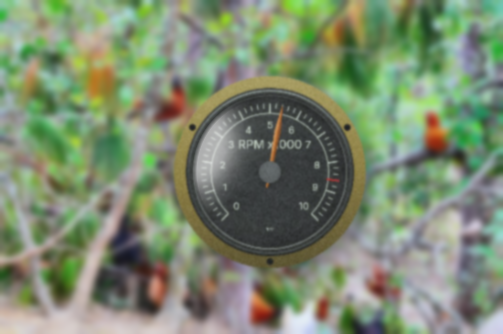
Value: 5400,rpm
